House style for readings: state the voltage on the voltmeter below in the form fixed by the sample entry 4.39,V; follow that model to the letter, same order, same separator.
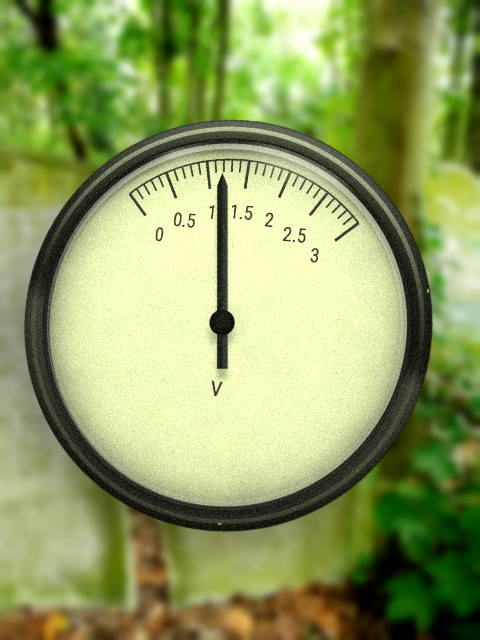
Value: 1.2,V
